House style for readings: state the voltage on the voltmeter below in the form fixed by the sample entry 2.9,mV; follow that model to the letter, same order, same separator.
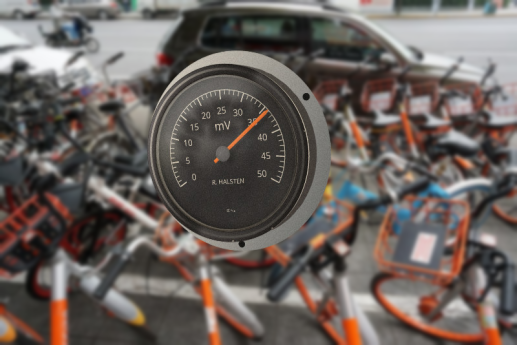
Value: 36,mV
